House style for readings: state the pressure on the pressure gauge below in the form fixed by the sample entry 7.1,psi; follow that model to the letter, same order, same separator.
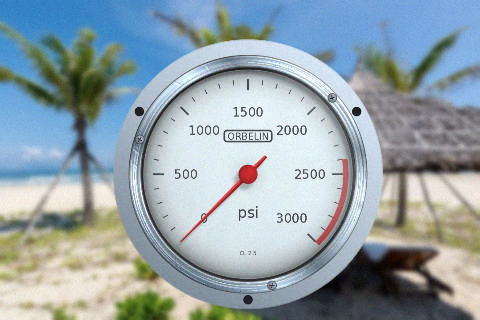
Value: 0,psi
